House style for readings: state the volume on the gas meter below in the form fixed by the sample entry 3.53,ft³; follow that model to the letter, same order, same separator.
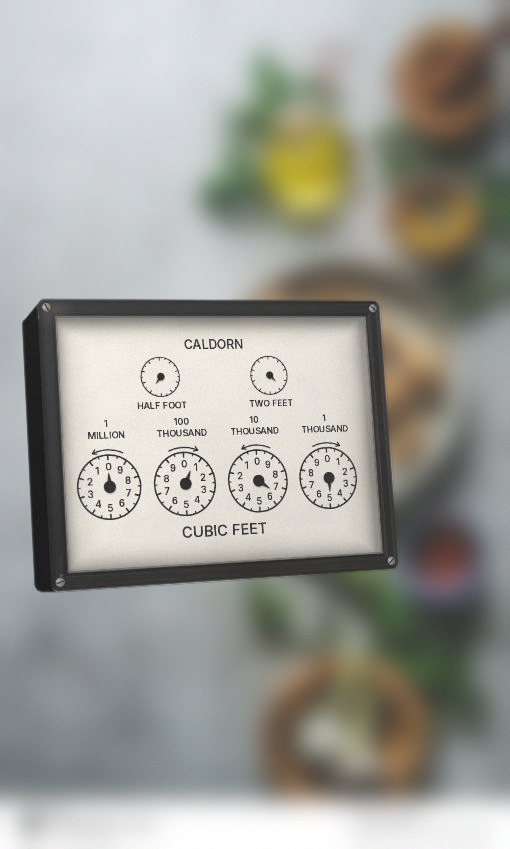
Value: 6500,ft³
